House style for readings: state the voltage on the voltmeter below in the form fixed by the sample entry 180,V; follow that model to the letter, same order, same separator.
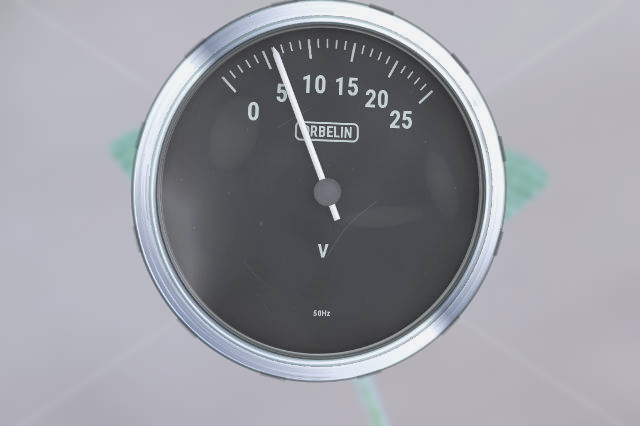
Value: 6,V
